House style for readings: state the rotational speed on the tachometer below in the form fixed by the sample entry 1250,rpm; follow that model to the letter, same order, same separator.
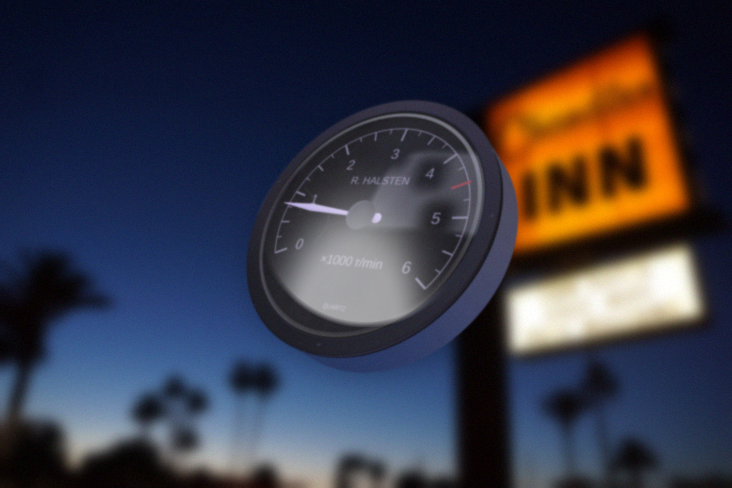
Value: 750,rpm
